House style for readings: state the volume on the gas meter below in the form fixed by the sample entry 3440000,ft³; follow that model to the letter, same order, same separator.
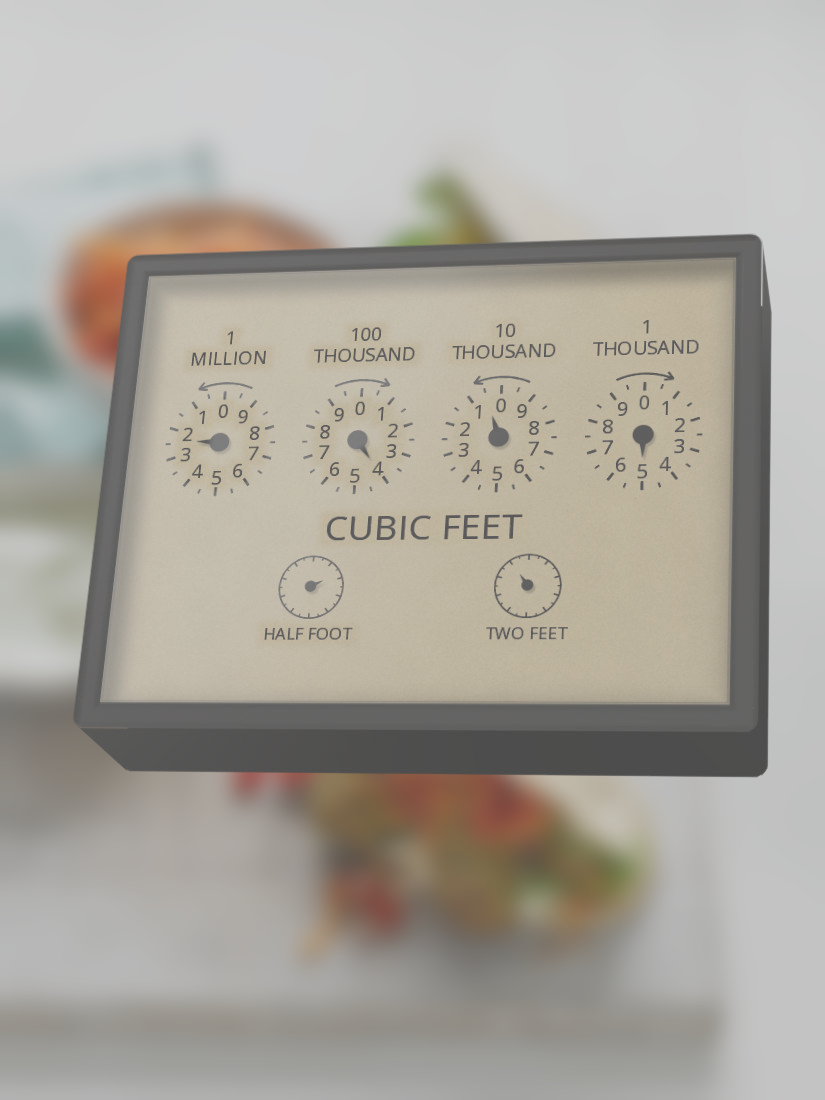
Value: 240500,ft³
